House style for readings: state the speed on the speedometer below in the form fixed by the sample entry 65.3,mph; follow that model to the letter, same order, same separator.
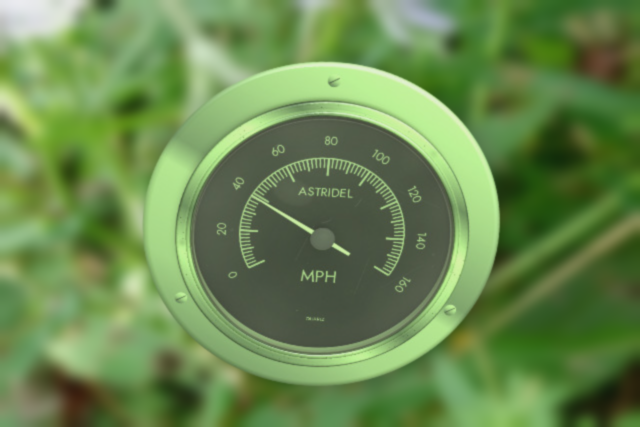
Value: 40,mph
